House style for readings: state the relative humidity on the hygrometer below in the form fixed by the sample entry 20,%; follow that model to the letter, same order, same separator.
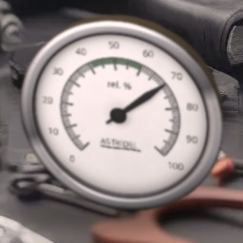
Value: 70,%
